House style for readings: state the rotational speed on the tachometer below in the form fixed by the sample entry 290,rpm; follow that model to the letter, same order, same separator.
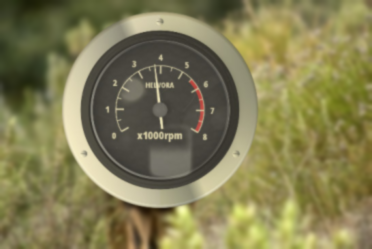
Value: 3750,rpm
